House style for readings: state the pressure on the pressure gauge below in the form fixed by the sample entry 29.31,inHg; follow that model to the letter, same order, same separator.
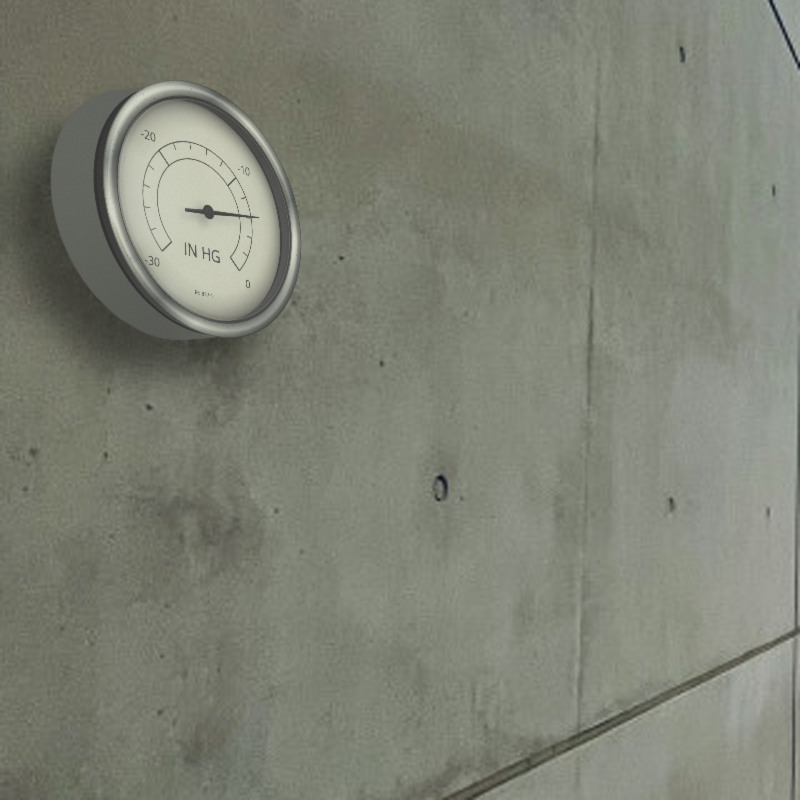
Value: -6,inHg
